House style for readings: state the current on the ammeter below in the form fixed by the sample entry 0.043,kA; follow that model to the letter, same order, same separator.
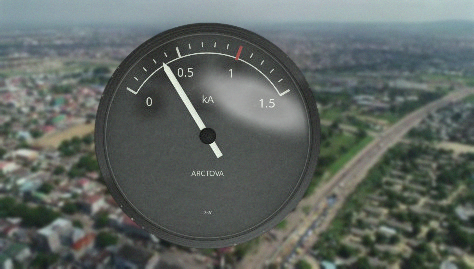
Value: 0.35,kA
